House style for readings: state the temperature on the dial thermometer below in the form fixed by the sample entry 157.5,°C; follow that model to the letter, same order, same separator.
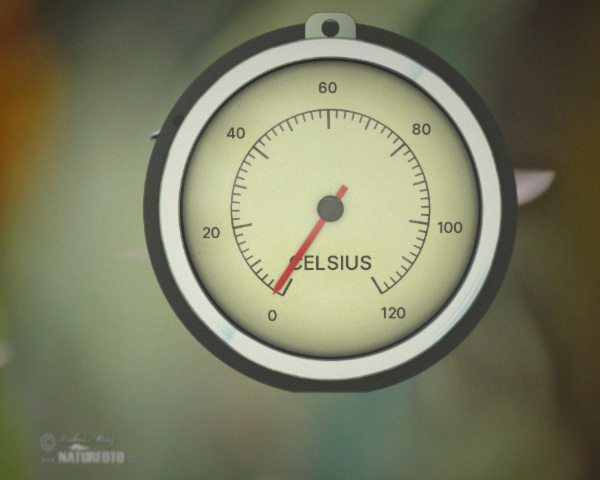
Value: 2,°C
